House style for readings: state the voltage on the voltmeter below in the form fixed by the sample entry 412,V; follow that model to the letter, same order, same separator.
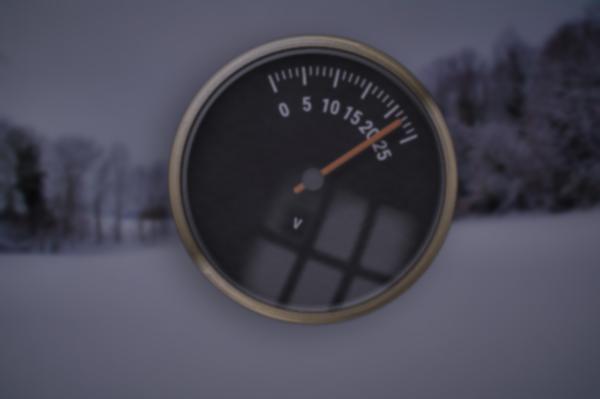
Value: 22,V
